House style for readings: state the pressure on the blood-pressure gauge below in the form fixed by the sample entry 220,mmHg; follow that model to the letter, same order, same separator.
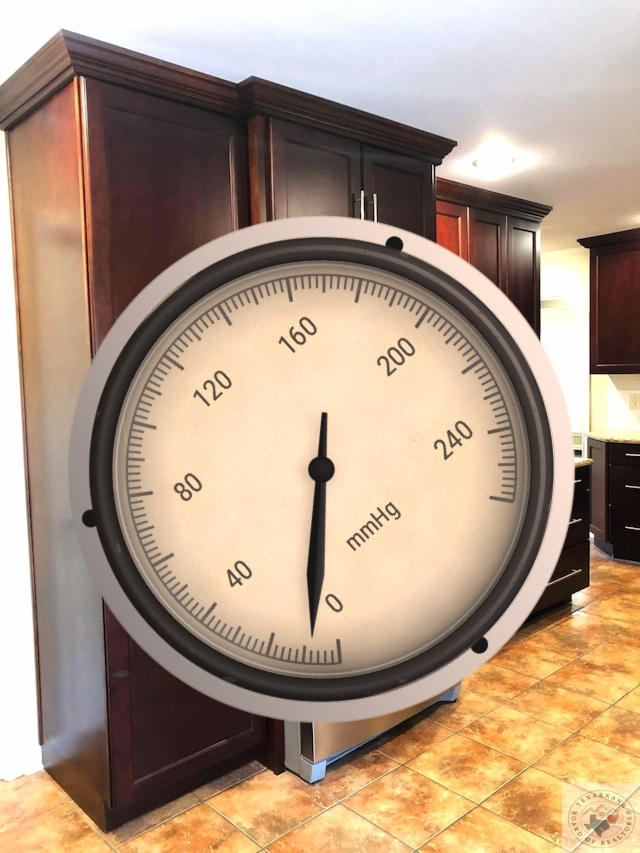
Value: 8,mmHg
